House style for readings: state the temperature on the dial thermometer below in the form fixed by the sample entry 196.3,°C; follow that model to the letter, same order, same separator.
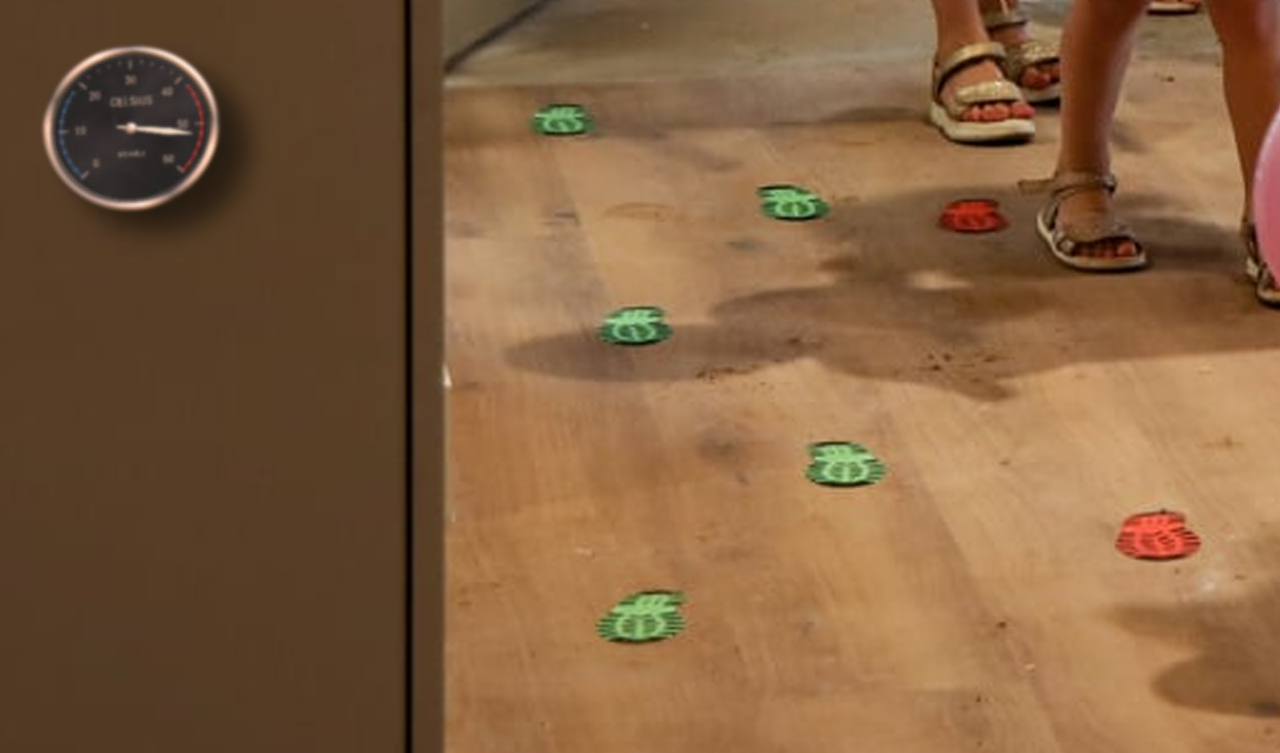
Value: 52,°C
